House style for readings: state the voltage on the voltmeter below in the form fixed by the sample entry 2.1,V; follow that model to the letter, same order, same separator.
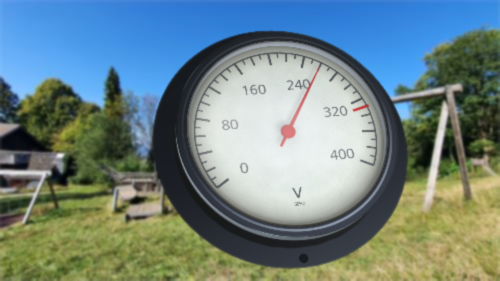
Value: 260,V
